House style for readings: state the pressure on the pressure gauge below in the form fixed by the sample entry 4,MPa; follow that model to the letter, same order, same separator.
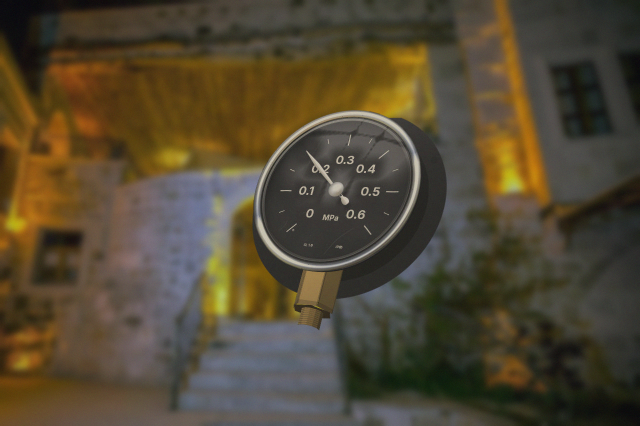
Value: 0.2,MPa
